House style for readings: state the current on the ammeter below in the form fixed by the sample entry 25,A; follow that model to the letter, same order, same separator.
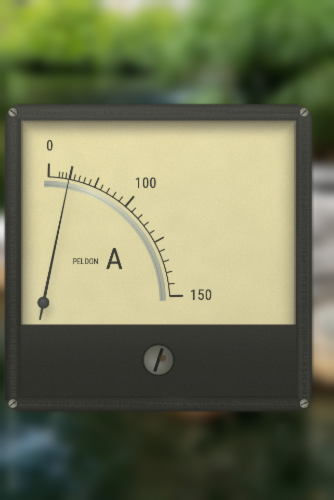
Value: 50,A
